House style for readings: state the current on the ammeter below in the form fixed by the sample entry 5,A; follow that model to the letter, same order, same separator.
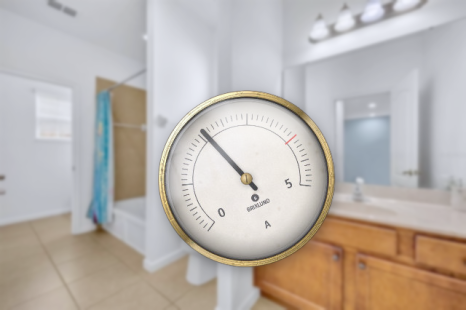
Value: 2.1,A
